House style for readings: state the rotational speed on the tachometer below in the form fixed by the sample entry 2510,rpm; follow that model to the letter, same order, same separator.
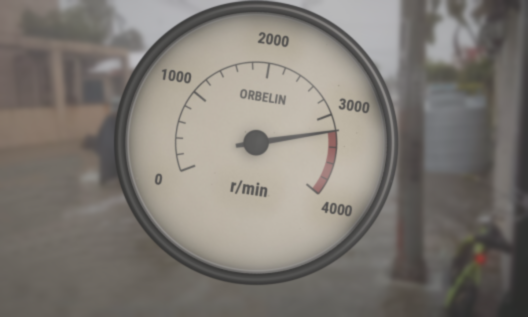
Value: 3200,rpm
